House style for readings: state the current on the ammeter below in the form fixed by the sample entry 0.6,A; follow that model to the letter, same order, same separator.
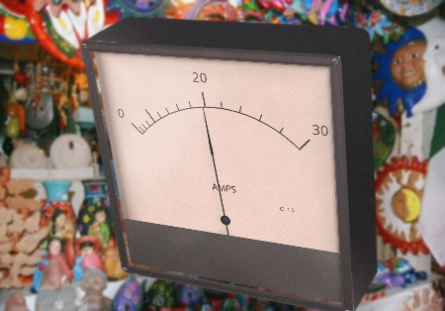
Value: 20,A
